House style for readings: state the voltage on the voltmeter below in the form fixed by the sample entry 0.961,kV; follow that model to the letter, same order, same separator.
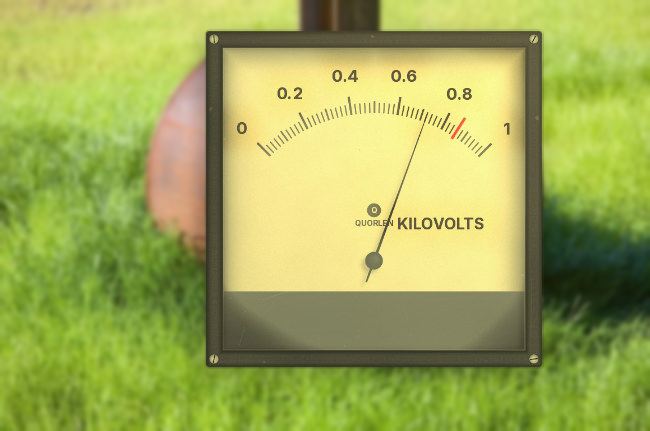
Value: 0.72,kV
